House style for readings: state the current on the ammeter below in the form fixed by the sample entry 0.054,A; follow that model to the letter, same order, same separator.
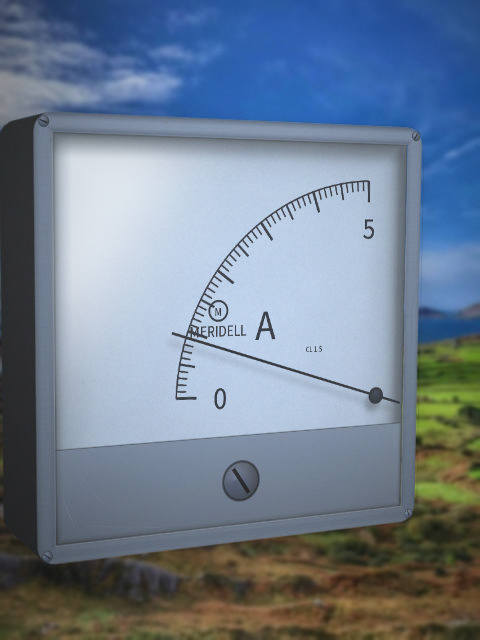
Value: 0.9,A
